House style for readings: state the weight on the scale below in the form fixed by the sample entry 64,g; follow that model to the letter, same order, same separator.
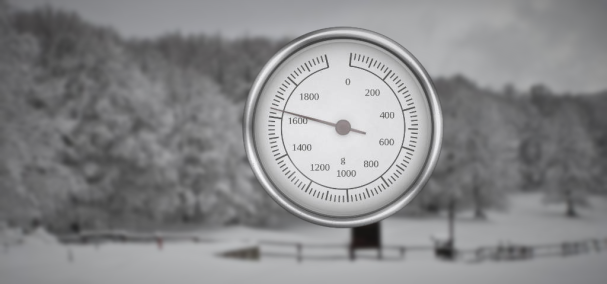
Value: 1640,g
